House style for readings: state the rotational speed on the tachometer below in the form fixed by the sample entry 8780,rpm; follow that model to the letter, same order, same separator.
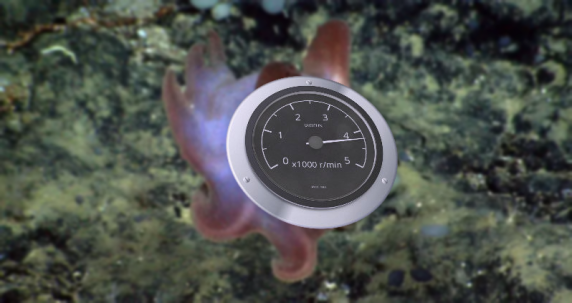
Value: 4250,rpm
